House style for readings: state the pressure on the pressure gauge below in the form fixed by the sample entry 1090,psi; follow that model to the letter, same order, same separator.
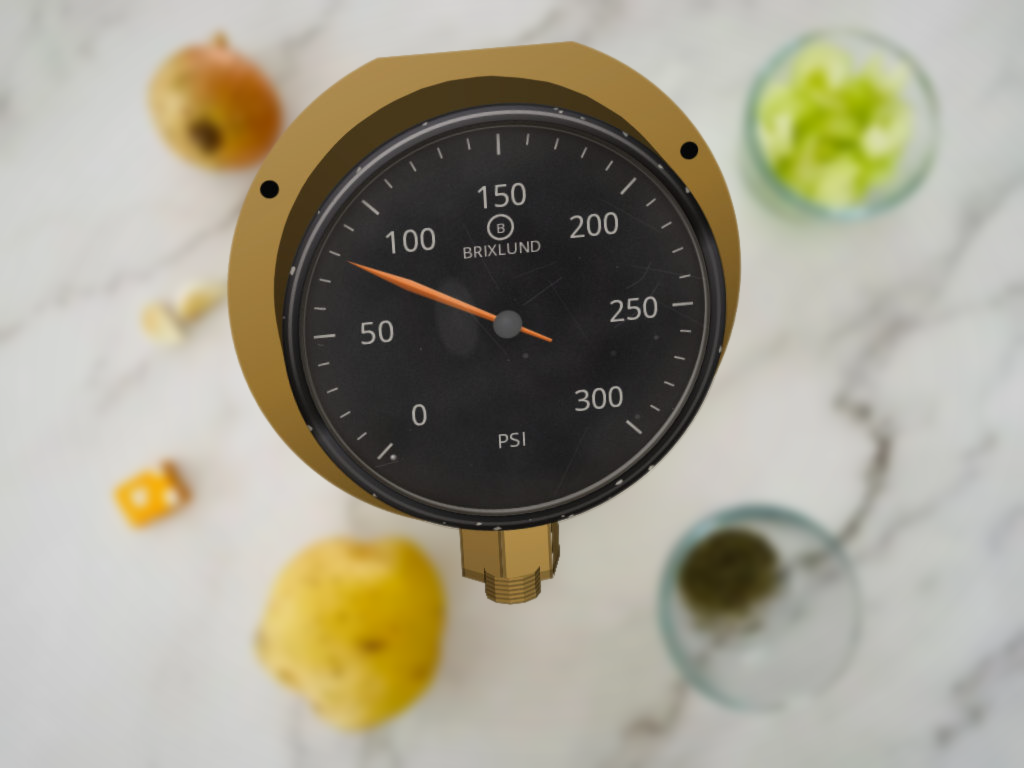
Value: 80,psi
